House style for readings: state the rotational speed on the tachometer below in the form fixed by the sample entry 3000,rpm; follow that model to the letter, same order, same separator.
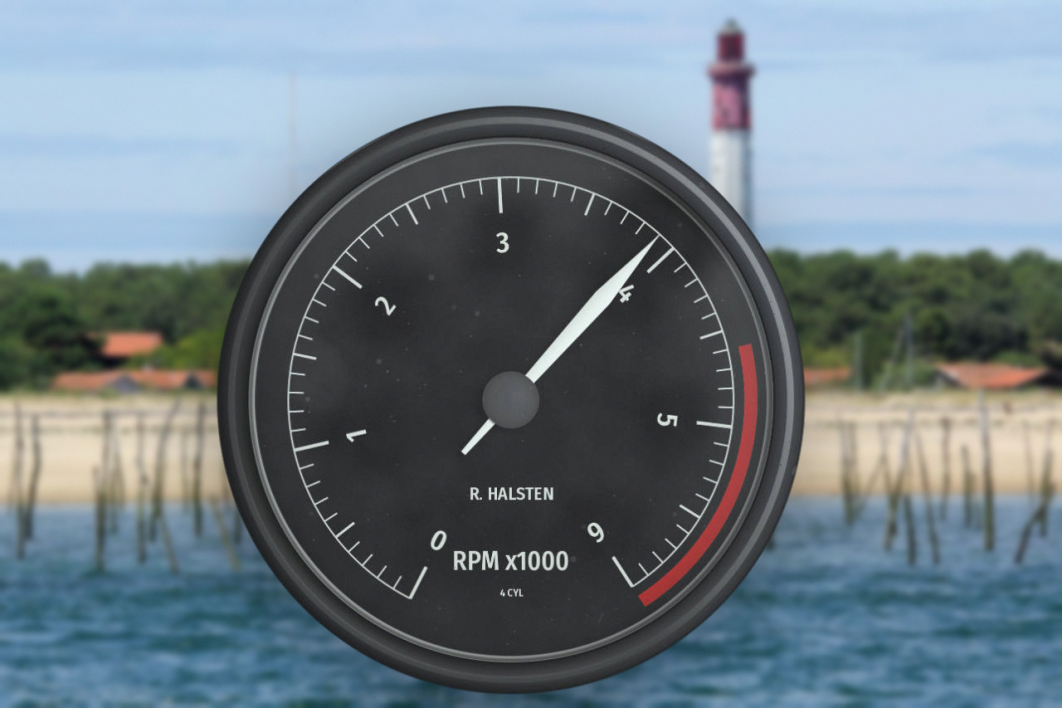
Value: 3900,rpm
